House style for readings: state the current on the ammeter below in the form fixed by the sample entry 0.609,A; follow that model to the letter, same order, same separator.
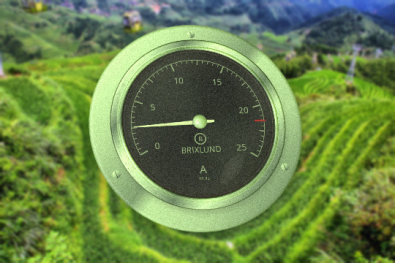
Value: 2.5,A
